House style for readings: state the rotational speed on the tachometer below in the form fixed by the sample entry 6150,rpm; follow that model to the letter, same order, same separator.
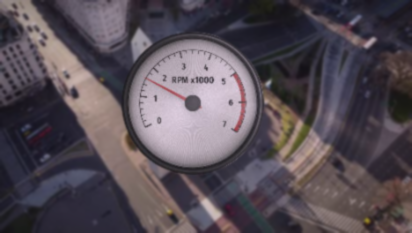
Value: 1600,rpm
